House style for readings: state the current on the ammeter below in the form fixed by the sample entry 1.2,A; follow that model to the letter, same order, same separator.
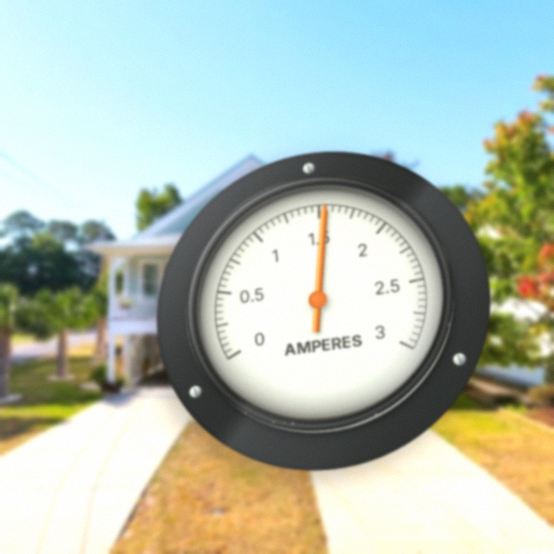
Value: 1.55,A
